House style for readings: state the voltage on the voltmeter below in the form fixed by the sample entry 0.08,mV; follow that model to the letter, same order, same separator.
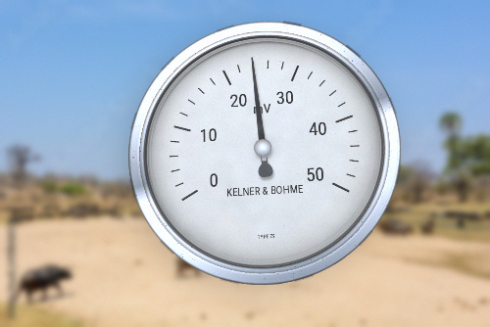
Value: 24,mV
